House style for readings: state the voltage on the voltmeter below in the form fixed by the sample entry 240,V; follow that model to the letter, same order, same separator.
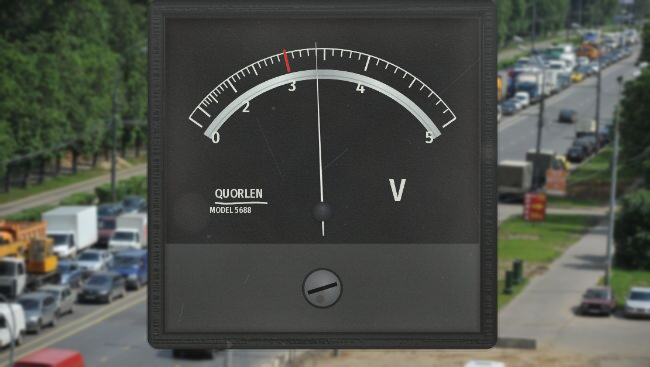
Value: 3.4,V
